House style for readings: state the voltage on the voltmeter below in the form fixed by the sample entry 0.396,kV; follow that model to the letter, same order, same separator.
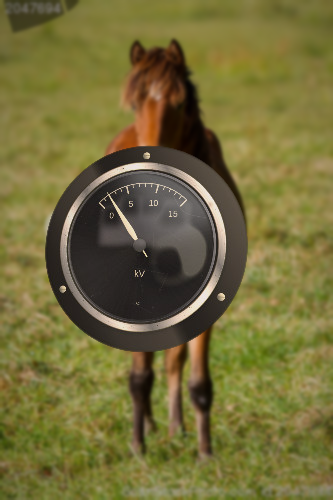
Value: 2,kV
